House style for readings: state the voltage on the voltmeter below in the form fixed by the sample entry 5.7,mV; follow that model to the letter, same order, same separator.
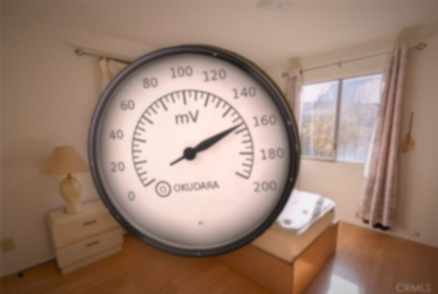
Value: 155,mV
